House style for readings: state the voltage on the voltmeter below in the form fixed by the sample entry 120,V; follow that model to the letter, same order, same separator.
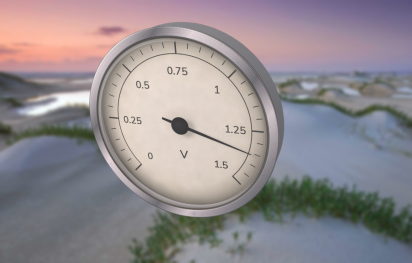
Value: 1.35,V
